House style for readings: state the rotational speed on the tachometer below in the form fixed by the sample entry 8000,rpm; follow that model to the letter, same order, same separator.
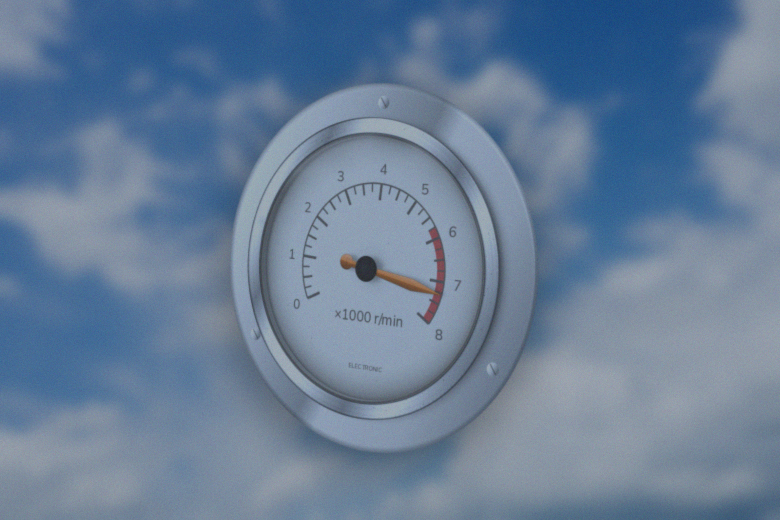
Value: 7250,rpm
